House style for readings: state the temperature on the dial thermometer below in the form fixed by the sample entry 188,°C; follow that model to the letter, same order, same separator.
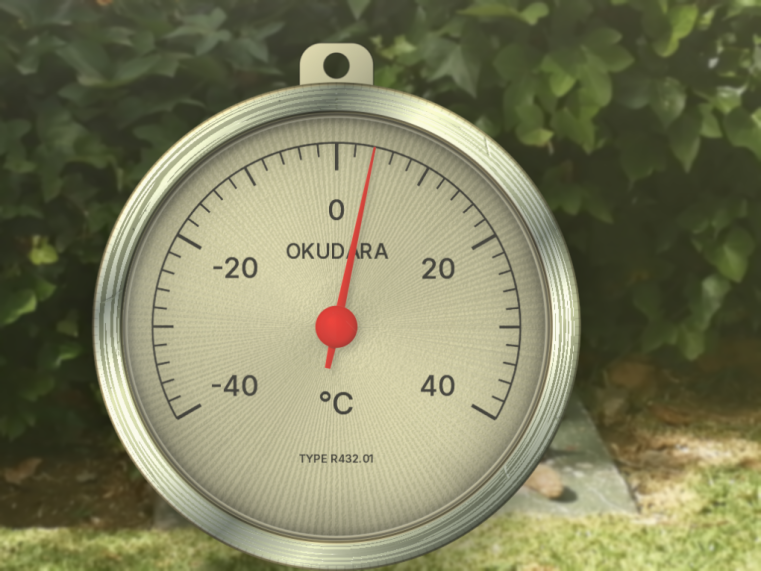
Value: 4,°C
